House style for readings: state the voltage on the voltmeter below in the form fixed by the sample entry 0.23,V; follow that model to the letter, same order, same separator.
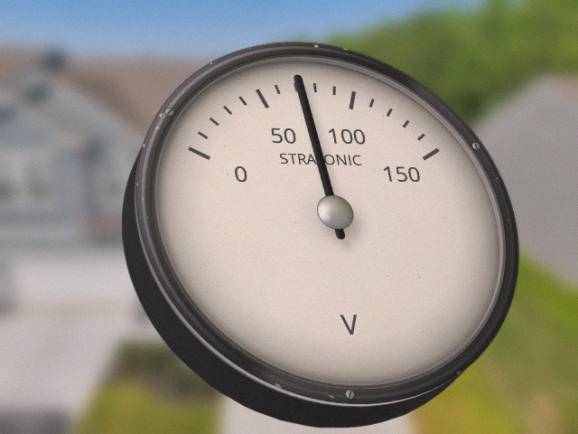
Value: 70,V
